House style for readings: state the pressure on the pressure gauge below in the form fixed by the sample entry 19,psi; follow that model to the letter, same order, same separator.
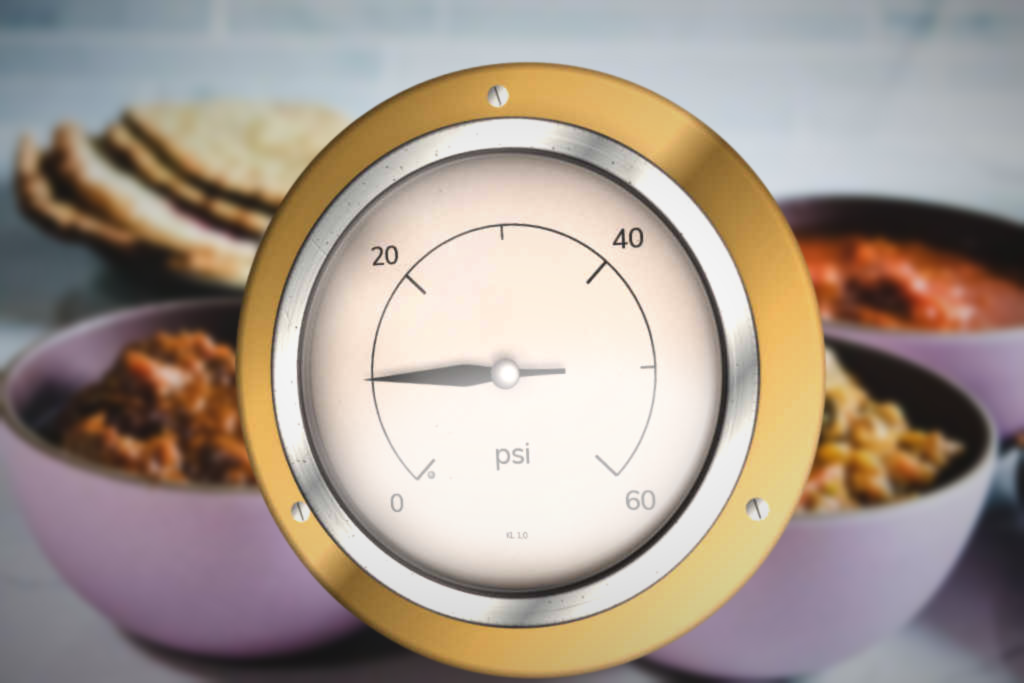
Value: 10,psi
